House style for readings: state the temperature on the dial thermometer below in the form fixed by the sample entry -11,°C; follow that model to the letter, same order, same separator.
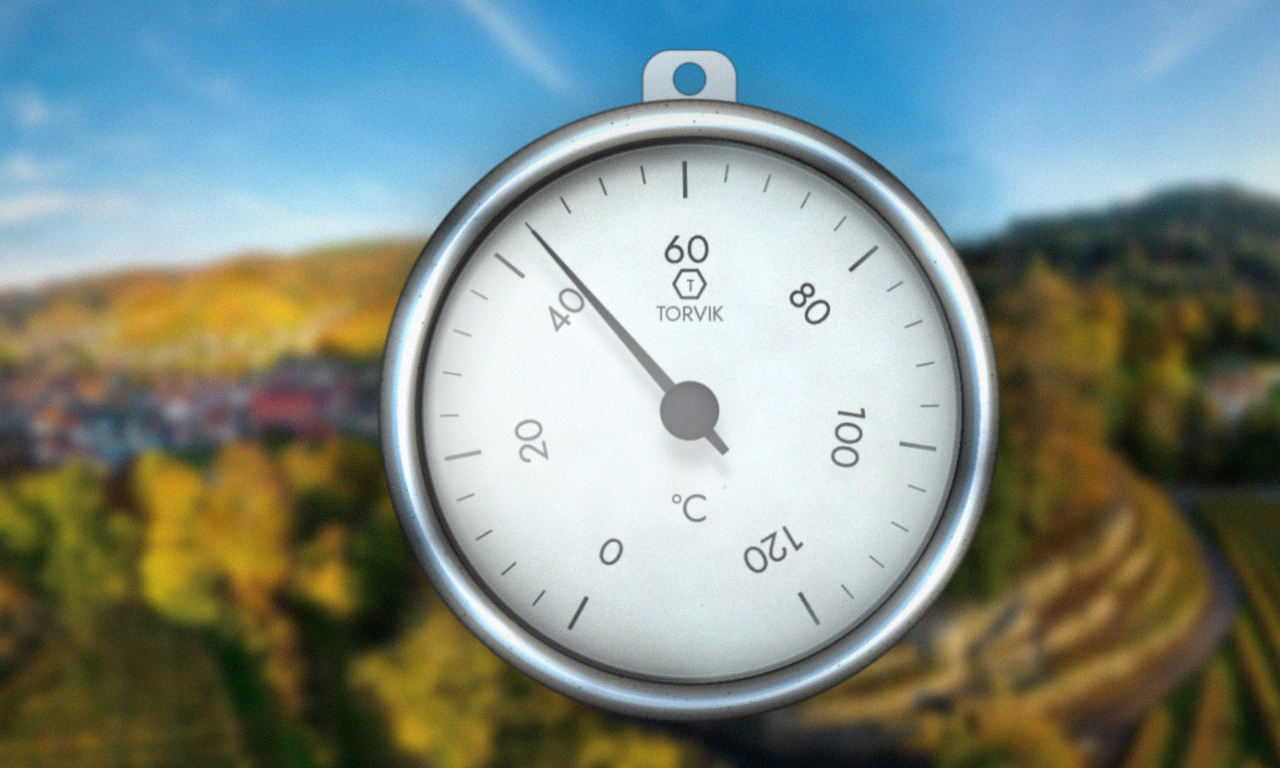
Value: 44,°C
